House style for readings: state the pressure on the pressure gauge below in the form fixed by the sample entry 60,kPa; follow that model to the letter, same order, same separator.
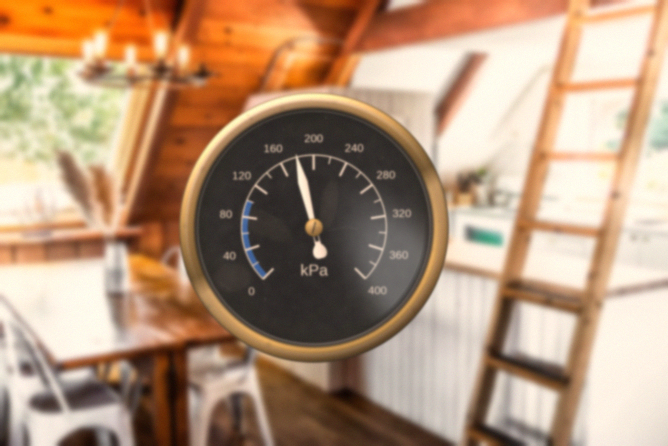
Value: 180,kPa
